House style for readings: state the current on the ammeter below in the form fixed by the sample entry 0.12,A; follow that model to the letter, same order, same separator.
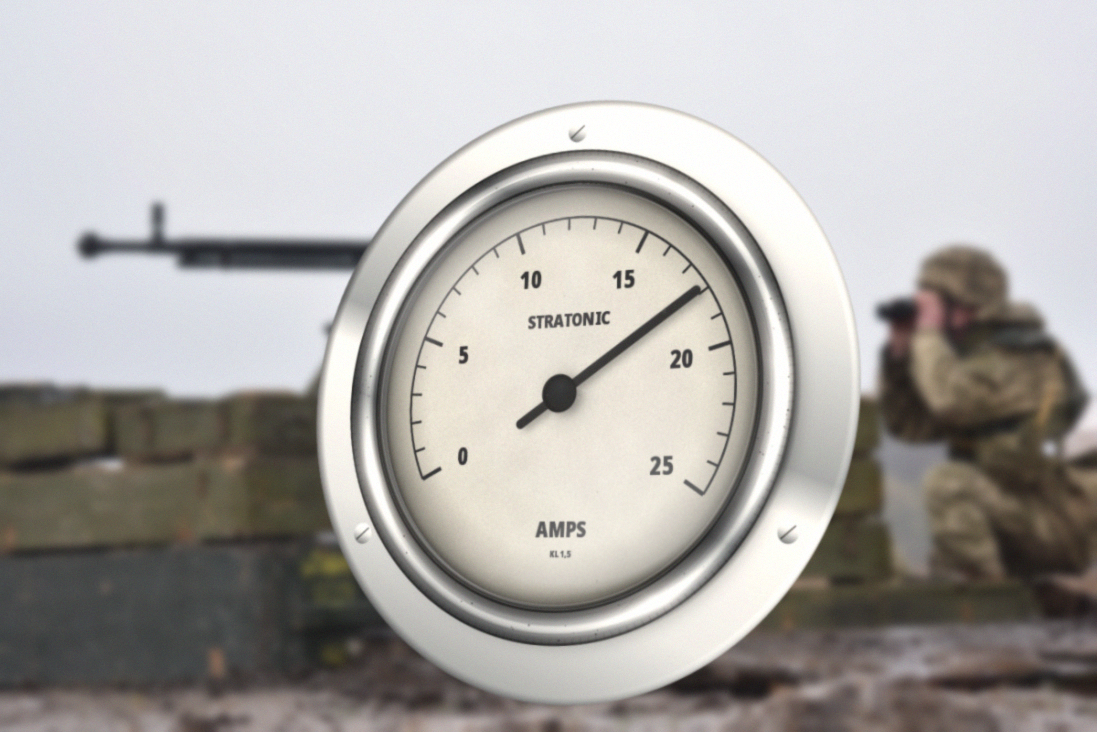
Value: 18,A
